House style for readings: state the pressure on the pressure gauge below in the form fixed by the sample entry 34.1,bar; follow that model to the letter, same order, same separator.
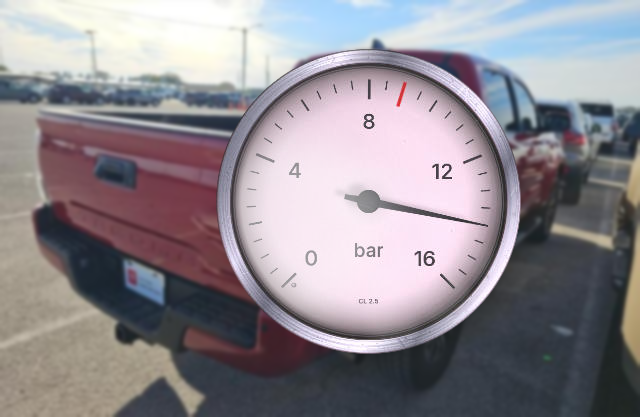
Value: 14,bar
